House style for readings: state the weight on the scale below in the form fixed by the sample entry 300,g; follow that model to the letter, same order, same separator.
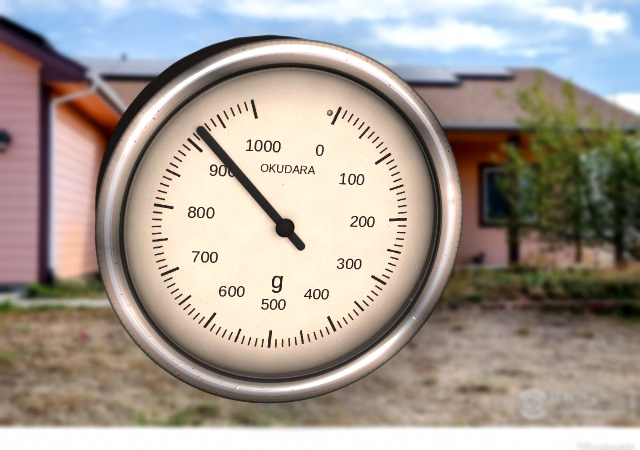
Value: 920,g
